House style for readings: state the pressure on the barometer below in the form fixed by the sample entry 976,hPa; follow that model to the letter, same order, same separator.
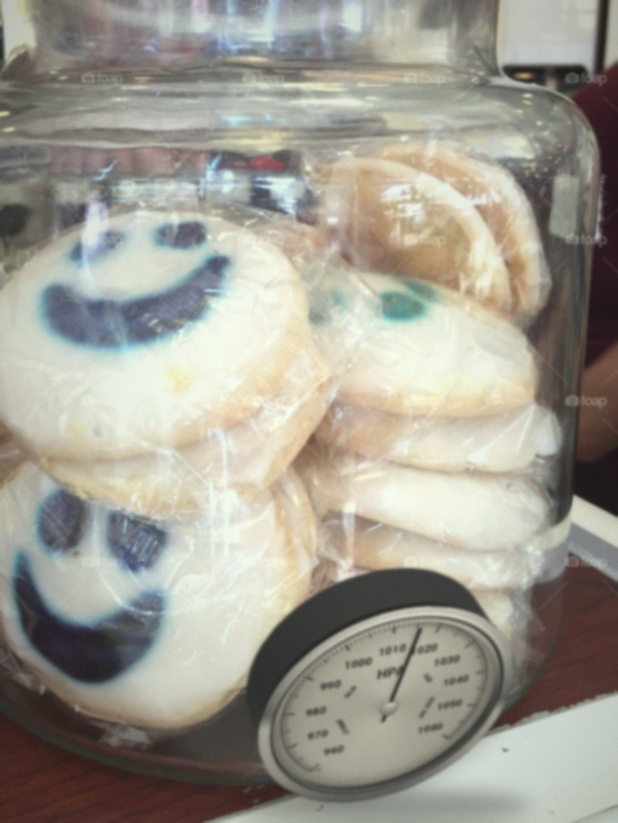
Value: 1015,hPa
